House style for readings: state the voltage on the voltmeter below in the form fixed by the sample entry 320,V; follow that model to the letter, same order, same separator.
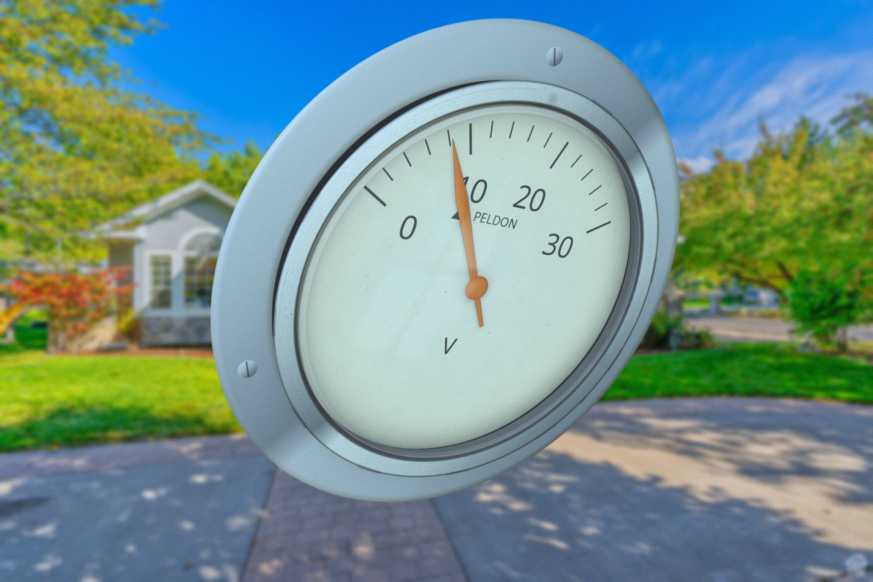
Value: 8,V
